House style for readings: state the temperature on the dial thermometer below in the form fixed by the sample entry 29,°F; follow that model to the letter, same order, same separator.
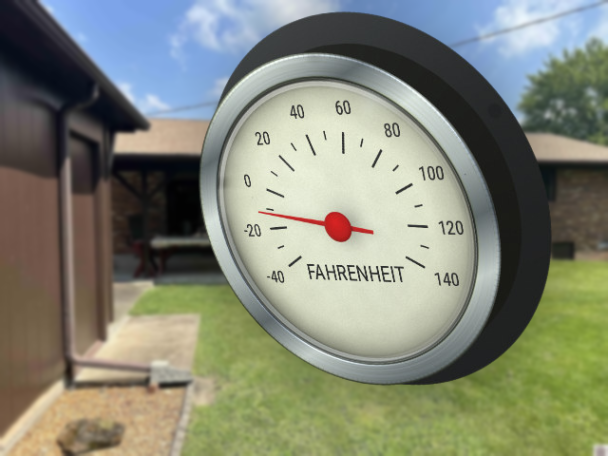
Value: -10,°F
